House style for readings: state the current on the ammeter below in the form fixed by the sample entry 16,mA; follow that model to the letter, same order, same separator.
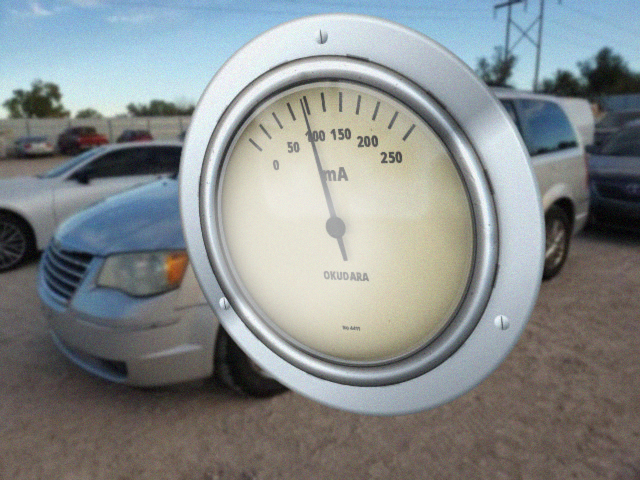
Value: 100,mA
